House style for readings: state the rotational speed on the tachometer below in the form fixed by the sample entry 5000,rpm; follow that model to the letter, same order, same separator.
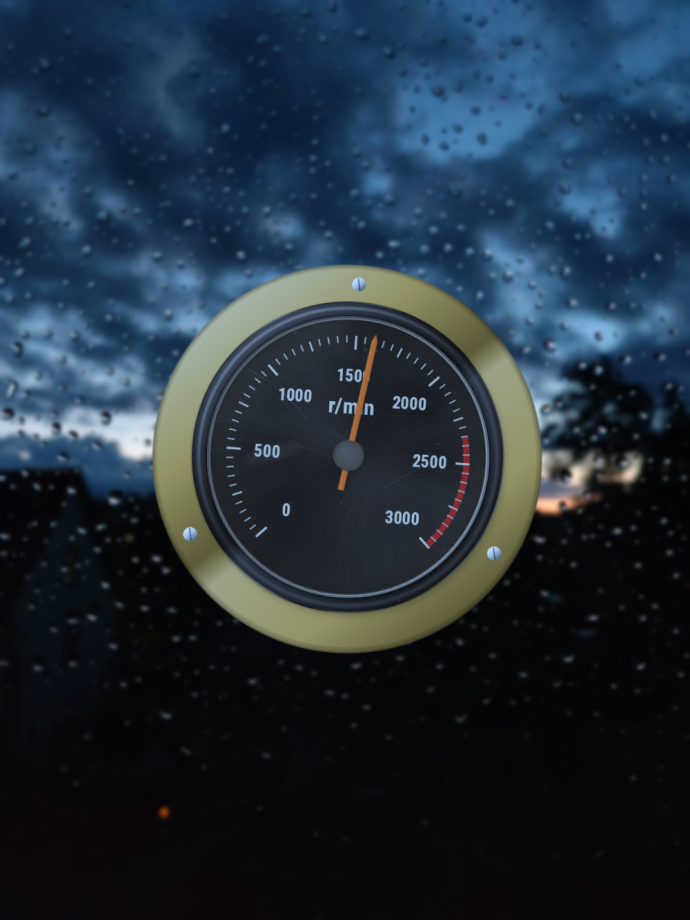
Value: 1600,rpm
